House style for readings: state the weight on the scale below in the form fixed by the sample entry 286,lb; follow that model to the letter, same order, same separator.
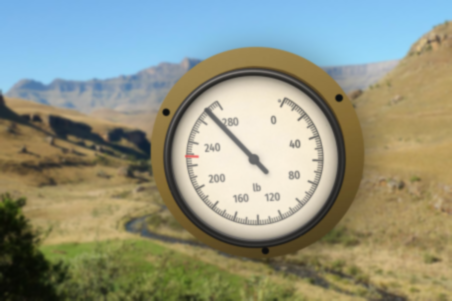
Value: 270,lb
